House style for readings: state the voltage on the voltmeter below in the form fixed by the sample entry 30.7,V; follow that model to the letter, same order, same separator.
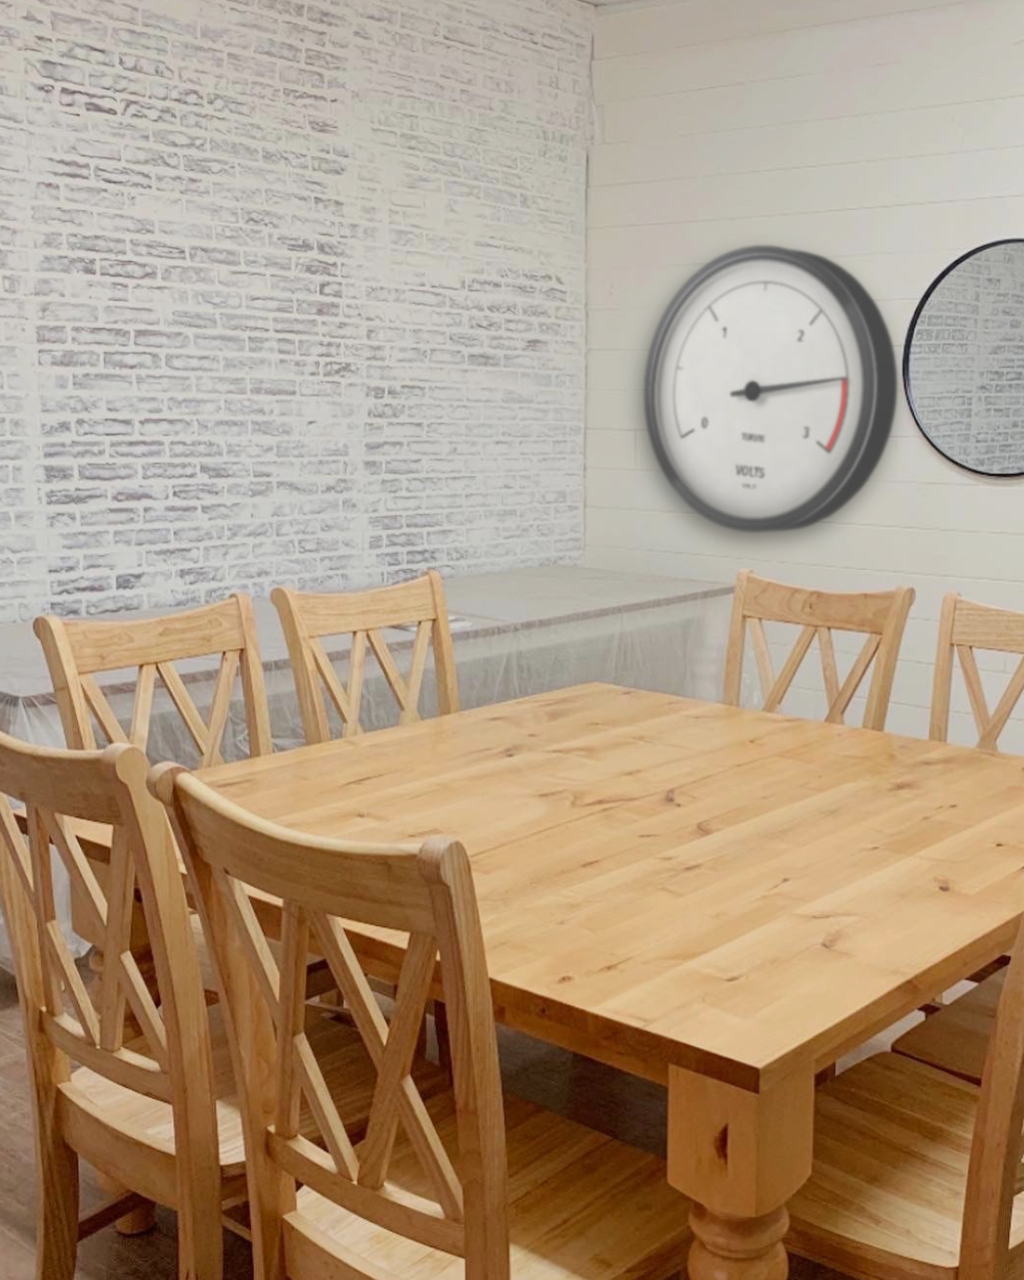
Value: 2.5,V
